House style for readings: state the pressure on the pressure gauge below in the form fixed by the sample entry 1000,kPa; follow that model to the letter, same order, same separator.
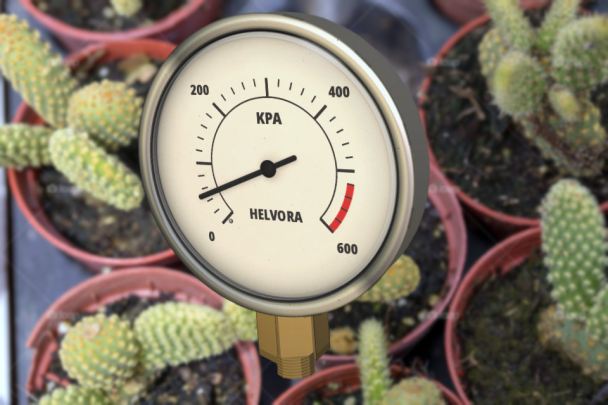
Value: 50,kPa
